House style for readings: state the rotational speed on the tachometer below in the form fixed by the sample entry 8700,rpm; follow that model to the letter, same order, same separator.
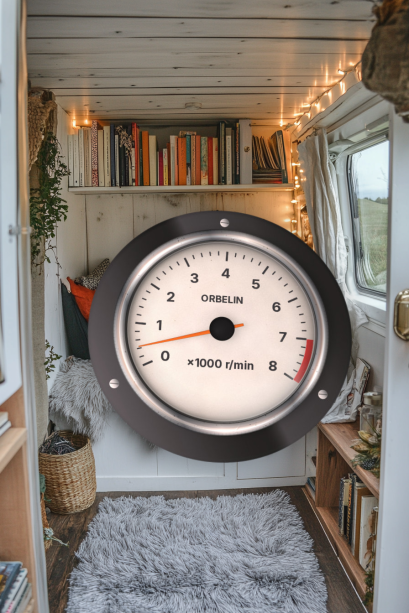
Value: 400,rpm
